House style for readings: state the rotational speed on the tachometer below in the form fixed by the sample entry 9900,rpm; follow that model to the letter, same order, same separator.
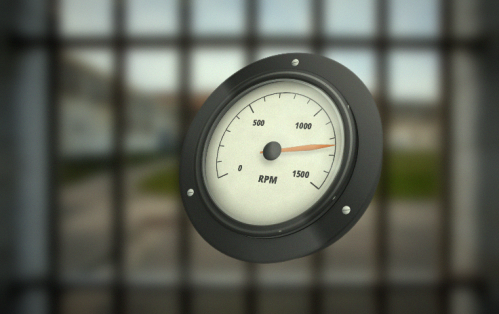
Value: 1250,rpm
